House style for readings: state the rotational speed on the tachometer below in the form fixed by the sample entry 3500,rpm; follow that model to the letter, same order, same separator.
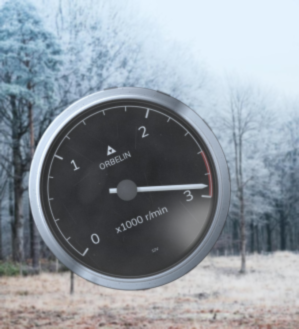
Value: 2900,rpm
